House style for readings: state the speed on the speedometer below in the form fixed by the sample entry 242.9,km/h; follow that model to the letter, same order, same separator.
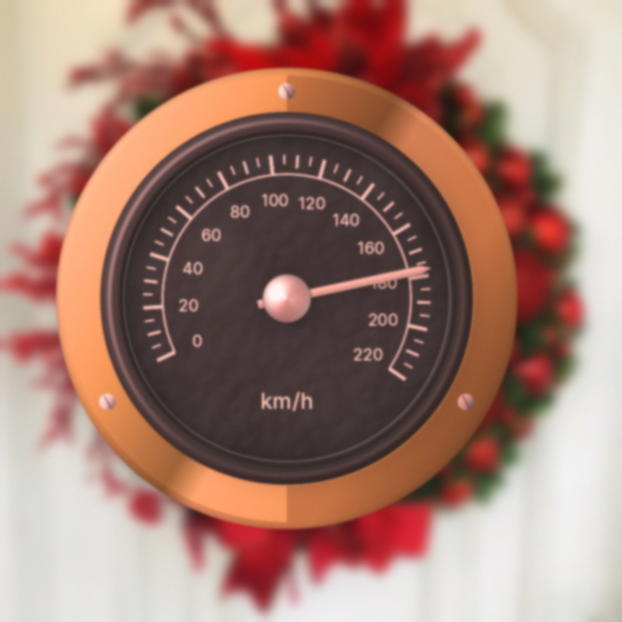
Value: 177.5,km/h
